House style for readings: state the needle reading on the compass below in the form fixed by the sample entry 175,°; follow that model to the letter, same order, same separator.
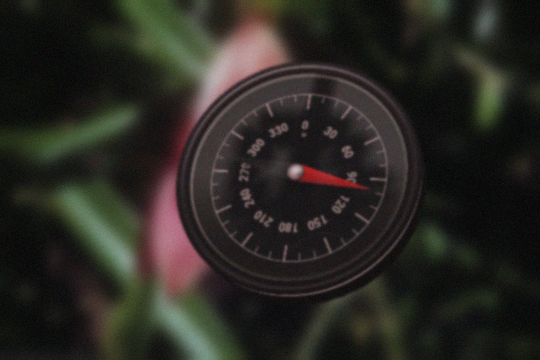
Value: 100,°
